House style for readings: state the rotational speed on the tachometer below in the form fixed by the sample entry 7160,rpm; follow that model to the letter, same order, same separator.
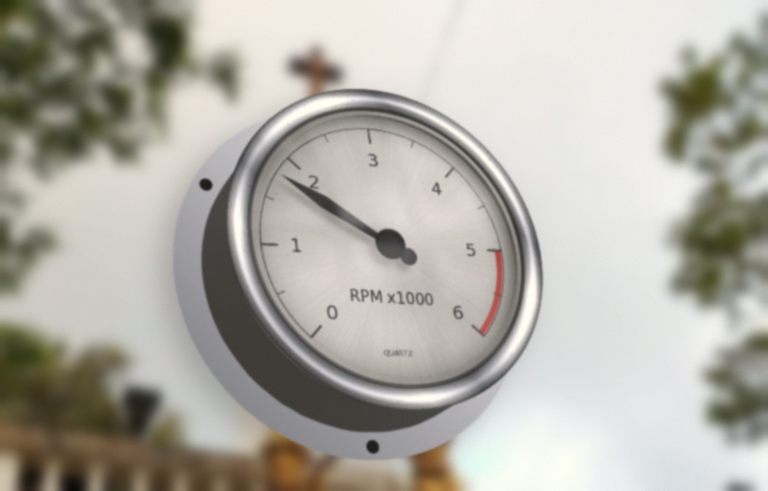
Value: 1750,rpm
